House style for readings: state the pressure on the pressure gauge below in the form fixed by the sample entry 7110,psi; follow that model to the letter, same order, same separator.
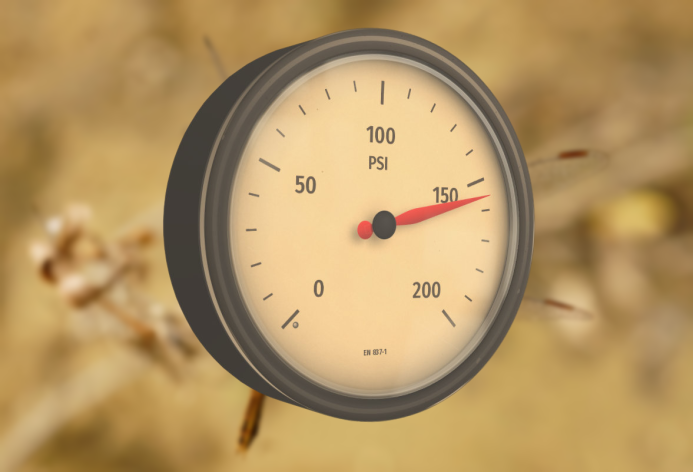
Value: 155,psi
